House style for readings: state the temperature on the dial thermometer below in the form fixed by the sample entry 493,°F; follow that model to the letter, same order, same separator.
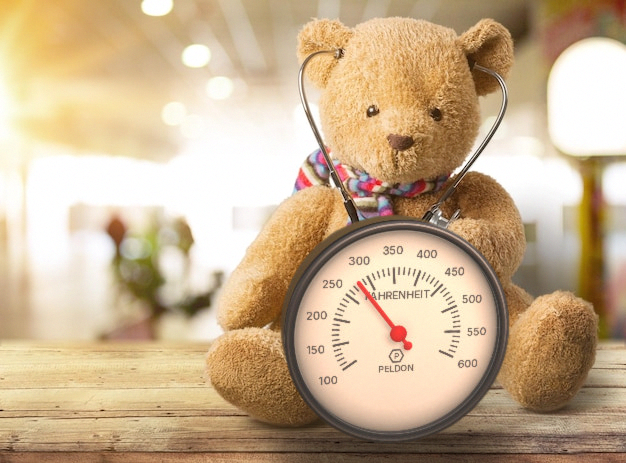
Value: 280,°F
